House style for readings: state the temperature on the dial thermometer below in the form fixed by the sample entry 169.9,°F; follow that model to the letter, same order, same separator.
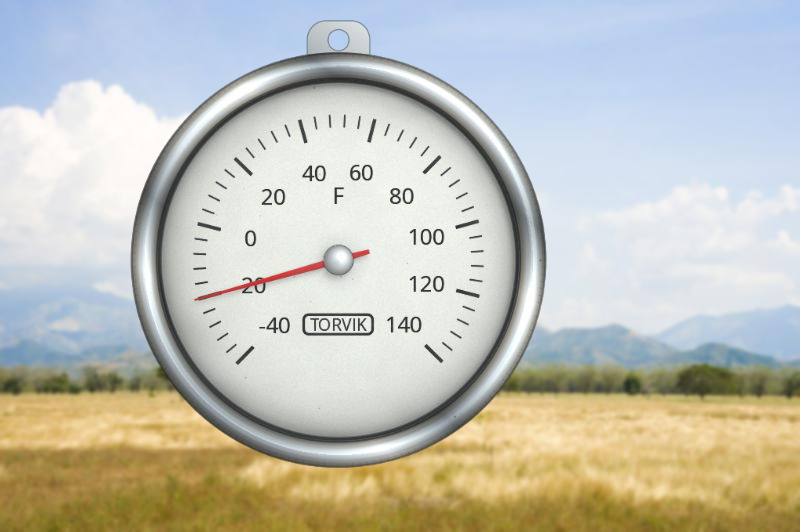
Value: -20,°F
